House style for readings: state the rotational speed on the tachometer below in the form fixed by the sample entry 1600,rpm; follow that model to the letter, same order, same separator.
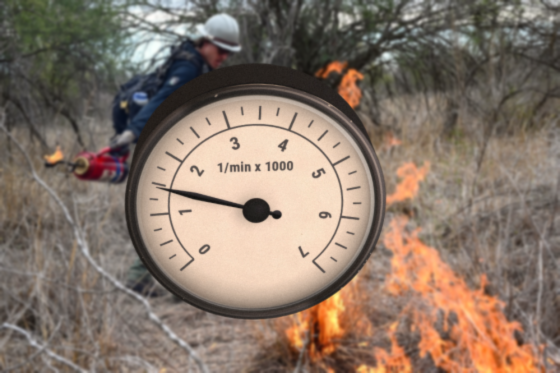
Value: 1500,rpm
